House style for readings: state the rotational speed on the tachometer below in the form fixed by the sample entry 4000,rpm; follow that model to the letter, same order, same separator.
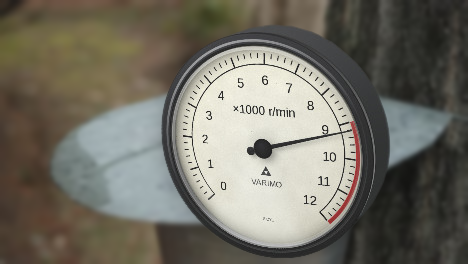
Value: 9200,rpm
